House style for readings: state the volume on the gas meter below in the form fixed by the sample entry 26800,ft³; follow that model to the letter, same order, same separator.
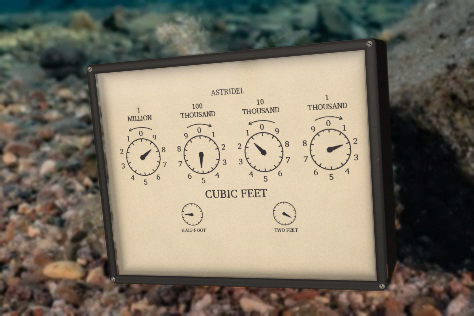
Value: 851200,ft³
